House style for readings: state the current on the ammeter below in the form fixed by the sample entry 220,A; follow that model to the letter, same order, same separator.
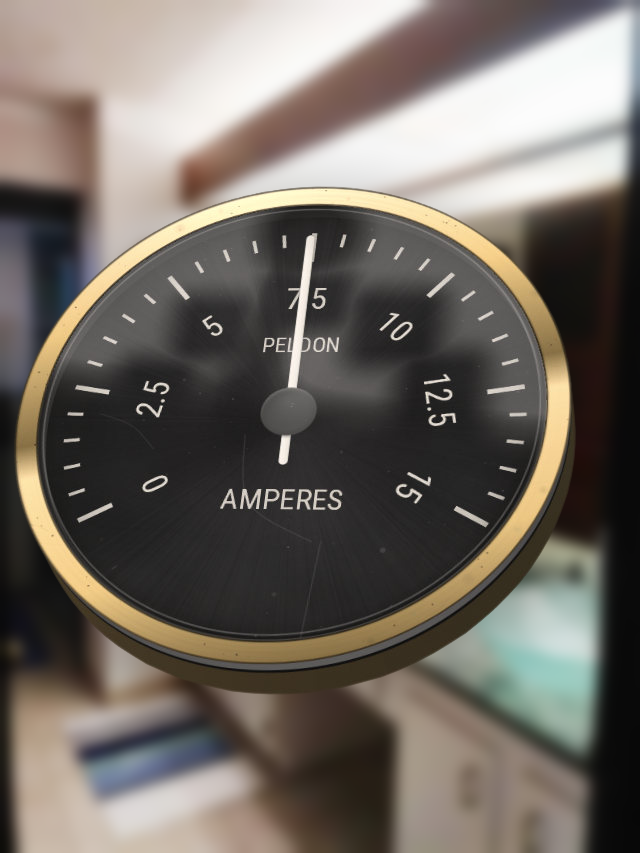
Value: 7.5,A
